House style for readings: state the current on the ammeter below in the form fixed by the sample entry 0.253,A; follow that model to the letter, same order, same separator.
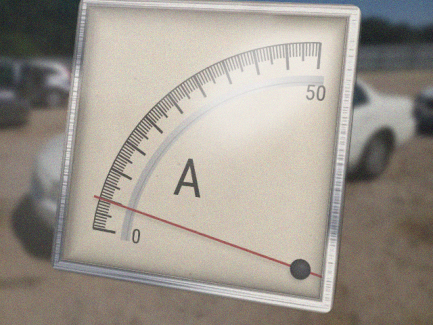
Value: 5,A
